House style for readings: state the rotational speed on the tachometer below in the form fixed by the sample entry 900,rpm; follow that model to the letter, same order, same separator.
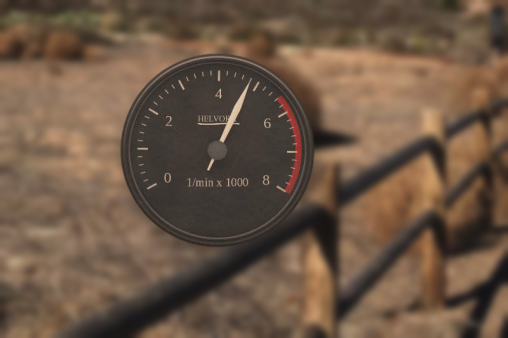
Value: 4800,rpm
